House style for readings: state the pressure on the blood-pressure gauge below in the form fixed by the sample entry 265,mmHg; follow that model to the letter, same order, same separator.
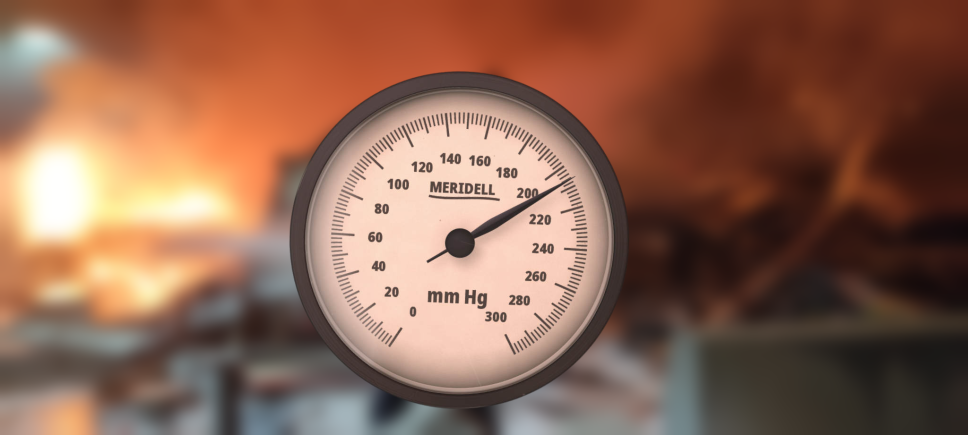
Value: 206,mmHg
